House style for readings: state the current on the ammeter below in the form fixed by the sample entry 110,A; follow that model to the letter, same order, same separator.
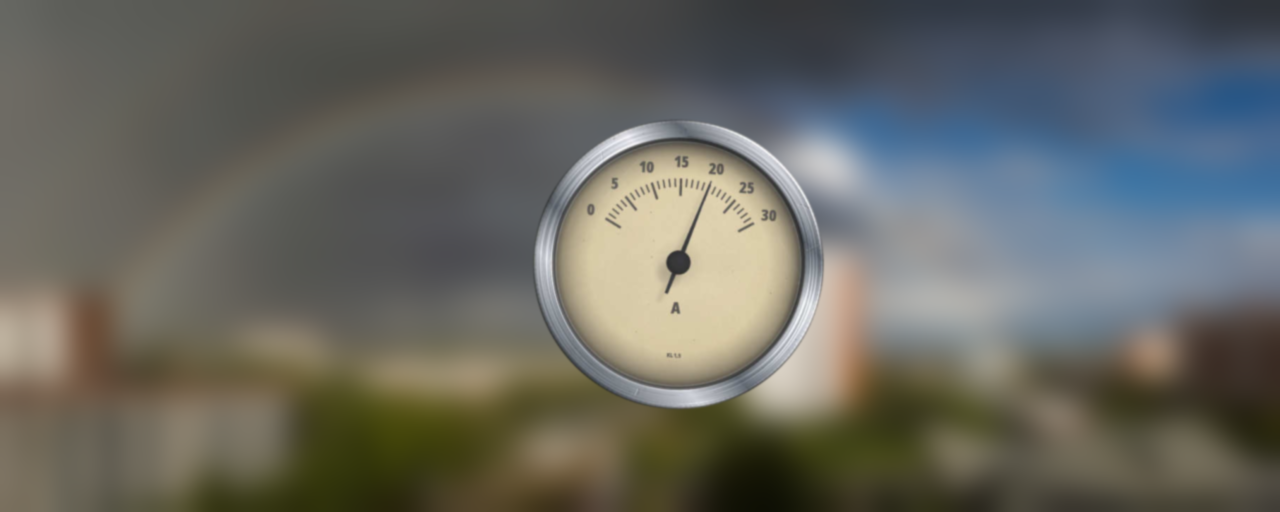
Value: 20,A
